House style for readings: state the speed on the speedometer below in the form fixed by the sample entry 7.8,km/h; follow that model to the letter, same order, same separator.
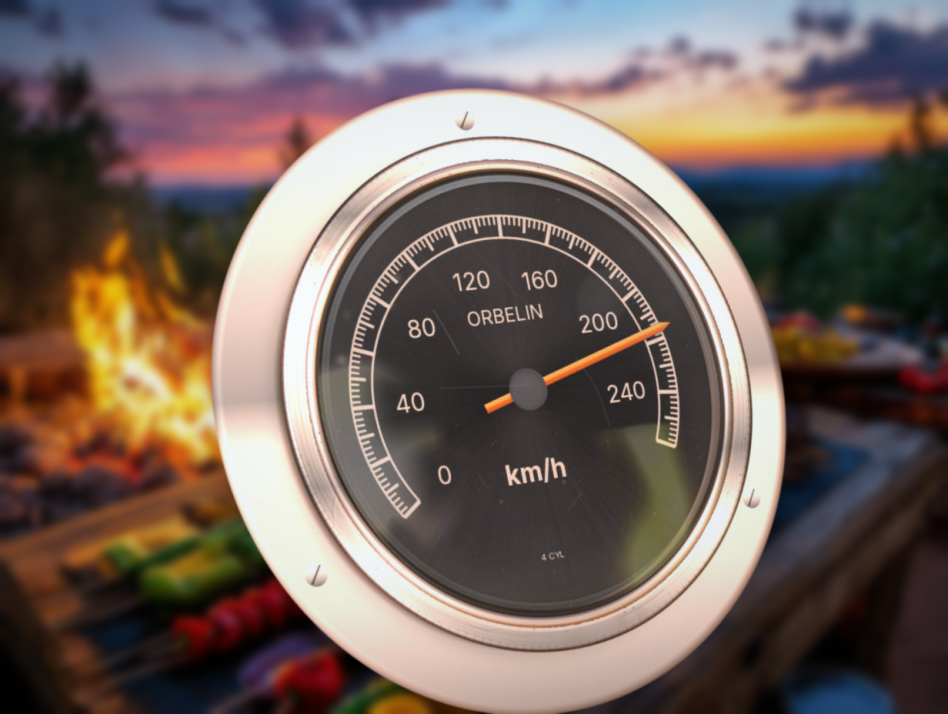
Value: 216,km/h
